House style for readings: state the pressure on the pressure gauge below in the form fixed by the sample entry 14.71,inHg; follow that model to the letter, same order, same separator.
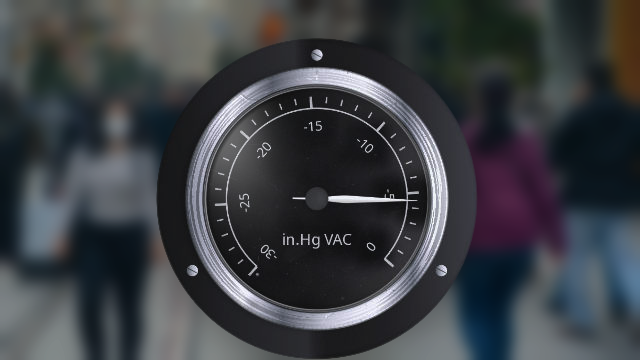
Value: -4.5,inHg
